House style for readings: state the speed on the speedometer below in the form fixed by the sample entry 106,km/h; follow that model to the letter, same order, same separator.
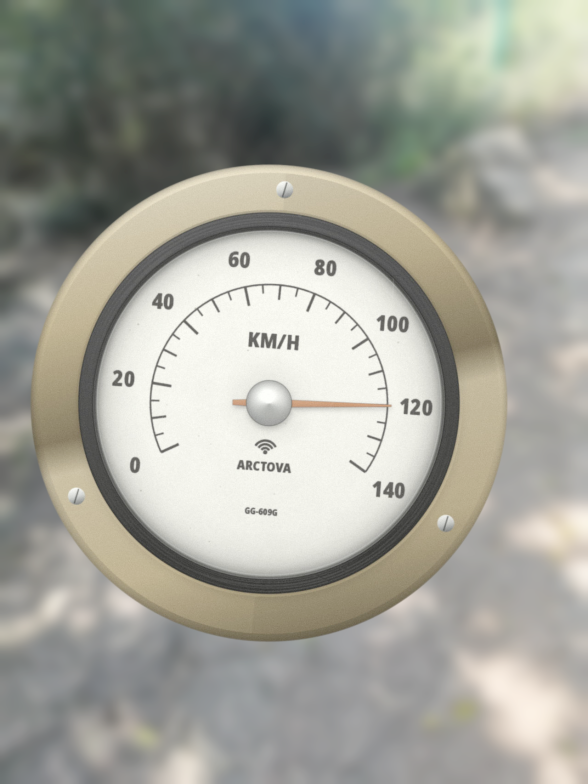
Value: 120,km/h
